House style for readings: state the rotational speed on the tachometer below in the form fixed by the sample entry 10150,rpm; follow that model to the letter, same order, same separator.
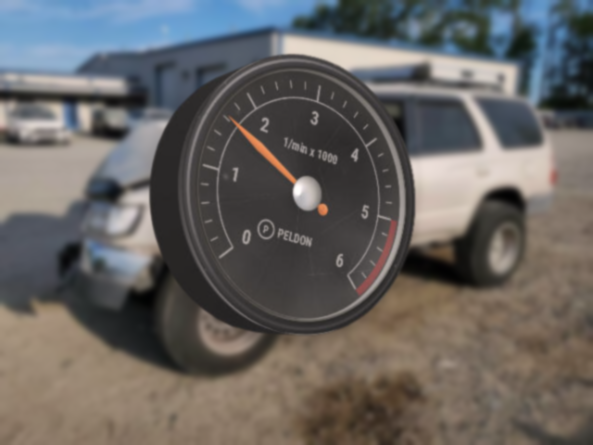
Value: 1600,rpm
